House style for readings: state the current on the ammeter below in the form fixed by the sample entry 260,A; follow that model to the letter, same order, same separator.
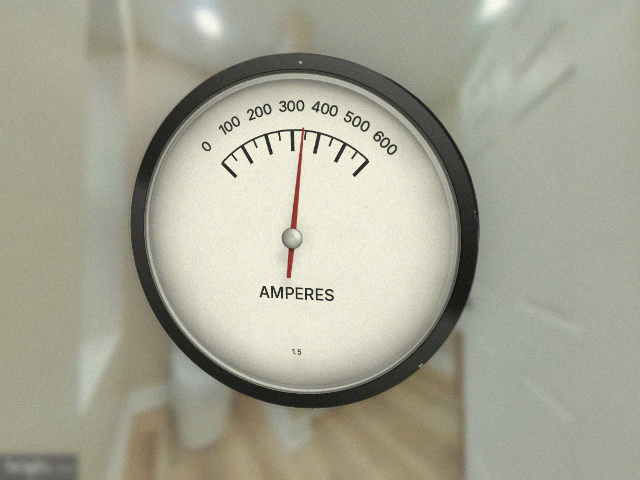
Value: 350,A
